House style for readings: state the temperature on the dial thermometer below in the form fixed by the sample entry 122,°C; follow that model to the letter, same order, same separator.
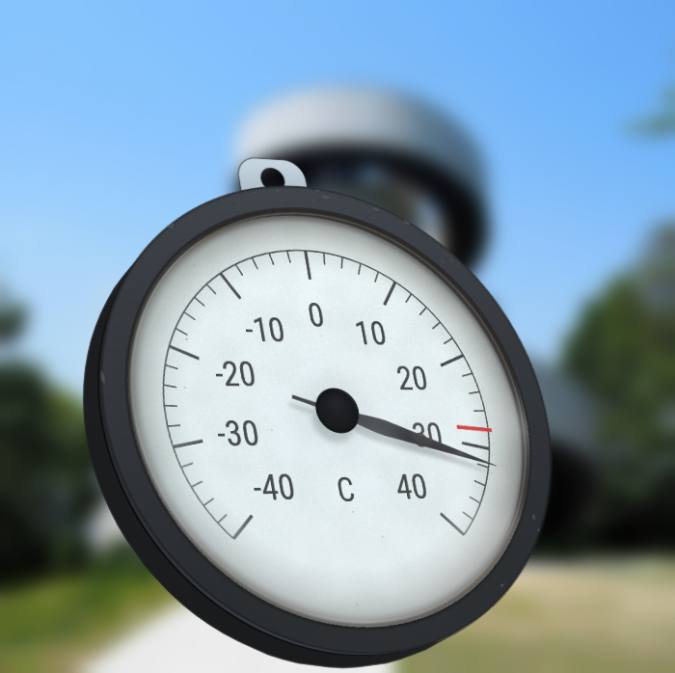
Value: 32,°C
